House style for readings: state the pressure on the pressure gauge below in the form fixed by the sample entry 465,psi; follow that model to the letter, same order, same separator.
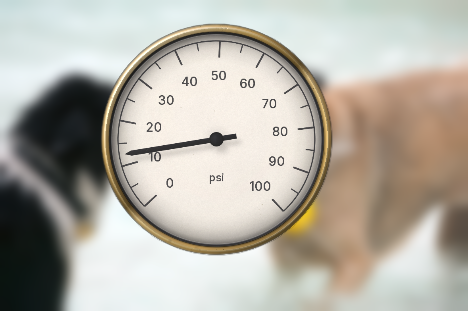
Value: 12.5,psi
